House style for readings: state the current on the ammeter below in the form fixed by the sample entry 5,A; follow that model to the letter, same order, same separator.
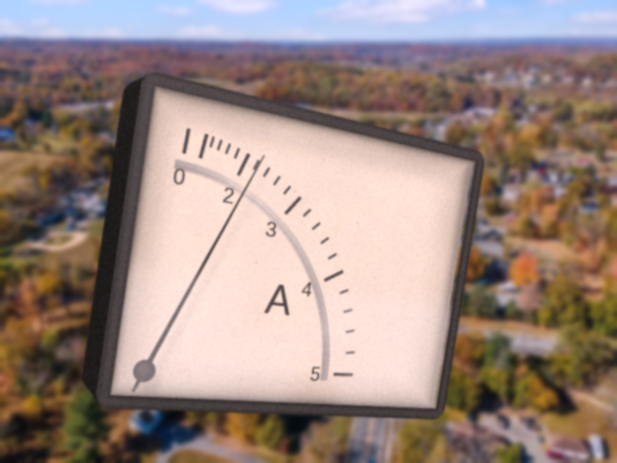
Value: 2.2,A
